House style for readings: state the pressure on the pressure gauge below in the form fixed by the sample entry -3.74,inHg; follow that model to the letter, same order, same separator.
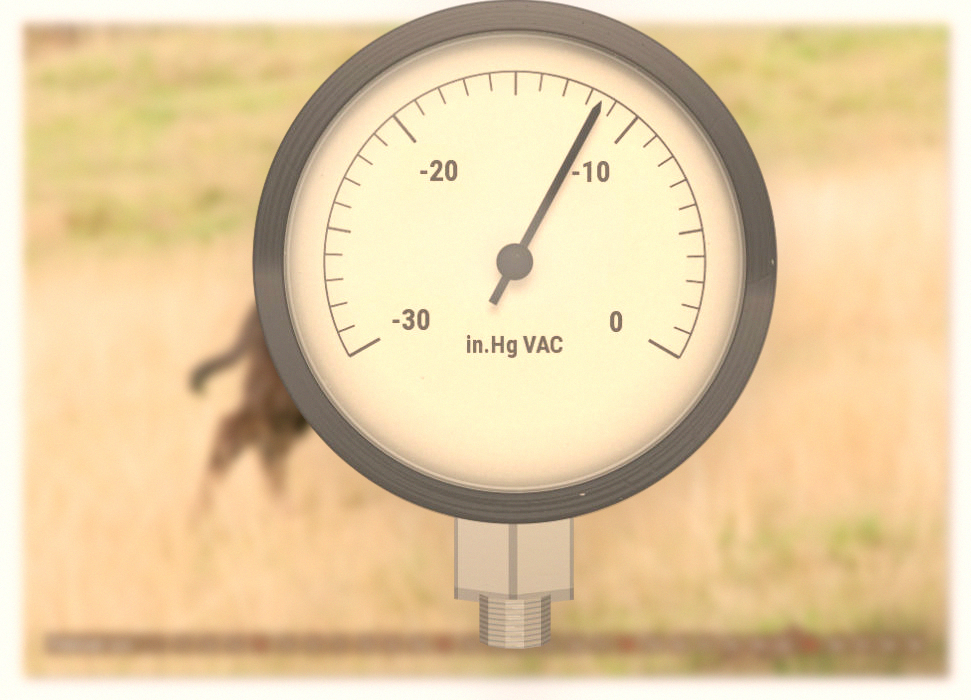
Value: -11.5,inHg
